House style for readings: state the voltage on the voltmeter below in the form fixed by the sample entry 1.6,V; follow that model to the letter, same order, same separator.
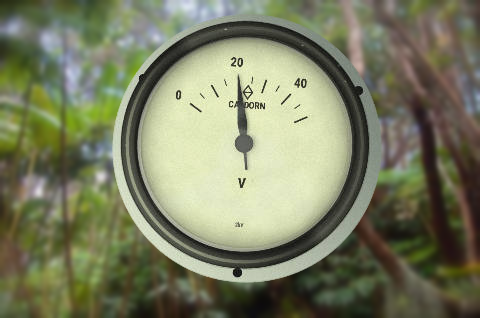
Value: 20,V
